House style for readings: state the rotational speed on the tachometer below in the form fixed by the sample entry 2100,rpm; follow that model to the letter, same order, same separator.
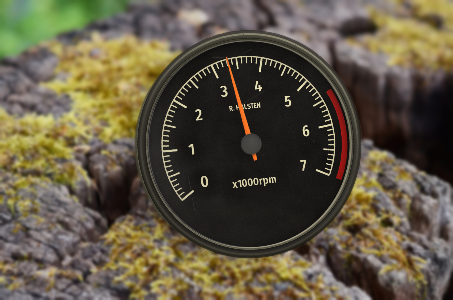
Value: 3300,rpm
